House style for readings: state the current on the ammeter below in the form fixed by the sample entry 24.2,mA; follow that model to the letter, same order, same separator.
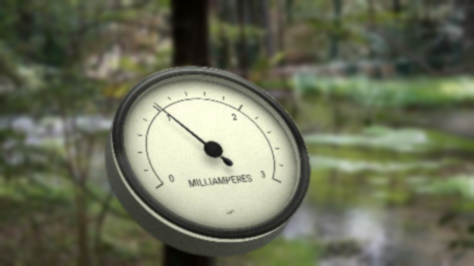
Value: 1,mA
